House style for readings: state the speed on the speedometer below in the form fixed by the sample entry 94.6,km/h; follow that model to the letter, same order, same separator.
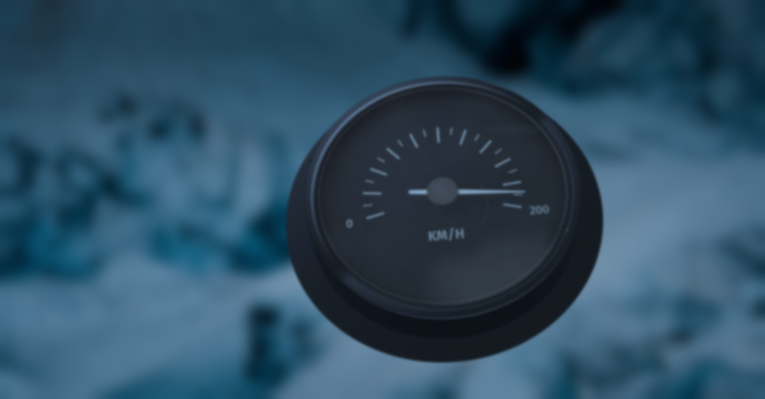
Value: 190,km/h
